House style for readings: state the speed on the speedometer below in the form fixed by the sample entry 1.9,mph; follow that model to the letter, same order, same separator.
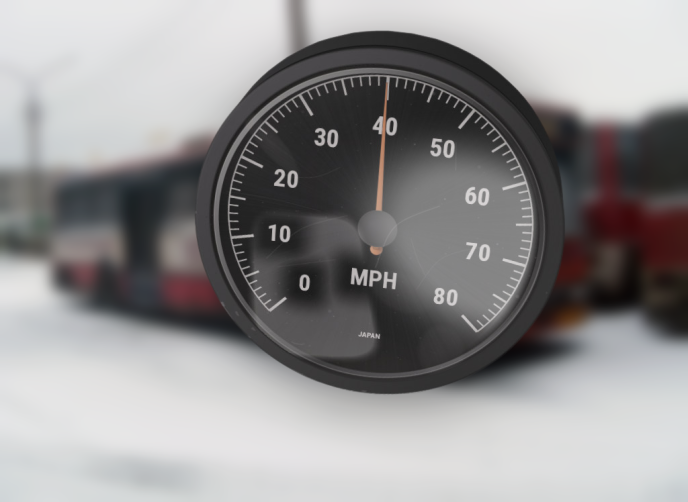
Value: 40,mph
